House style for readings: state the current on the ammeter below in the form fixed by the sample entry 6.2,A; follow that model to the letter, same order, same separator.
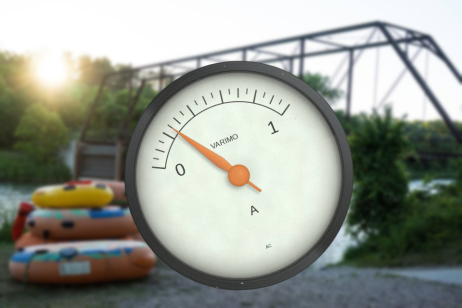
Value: 0.25,A
